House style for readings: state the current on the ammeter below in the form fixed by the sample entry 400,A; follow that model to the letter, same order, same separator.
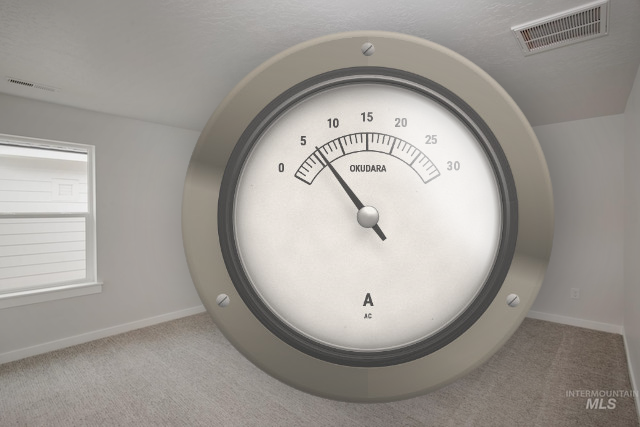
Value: 6,A
